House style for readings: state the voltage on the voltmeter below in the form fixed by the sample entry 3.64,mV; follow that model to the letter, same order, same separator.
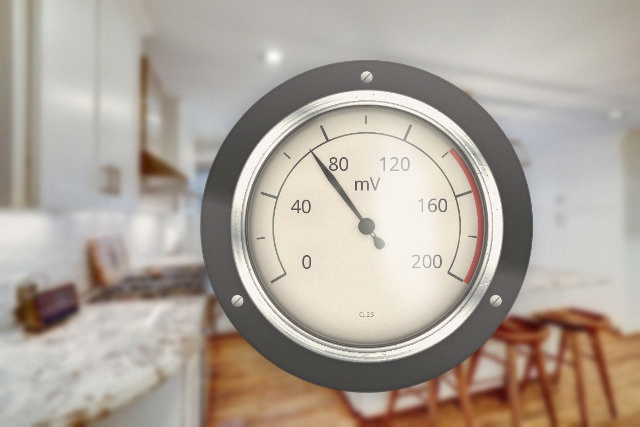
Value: 70,mV
